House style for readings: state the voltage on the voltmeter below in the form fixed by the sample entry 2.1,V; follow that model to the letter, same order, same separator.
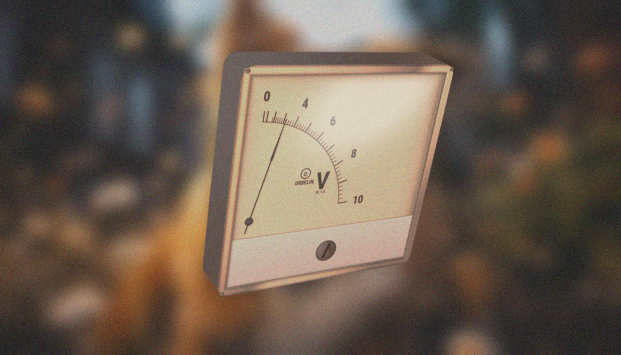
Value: 3,V
